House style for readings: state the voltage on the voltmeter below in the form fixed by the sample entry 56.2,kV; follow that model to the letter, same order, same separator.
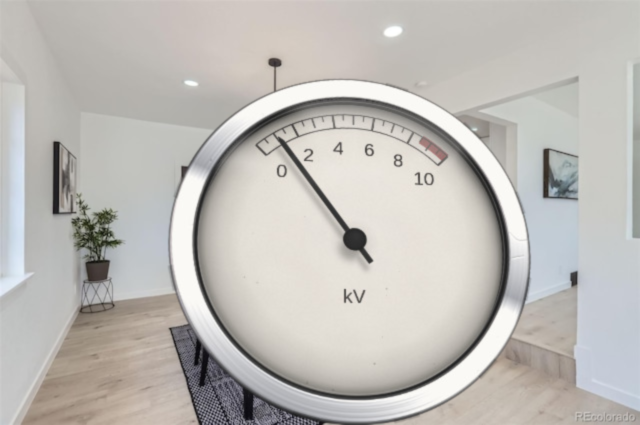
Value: 1,kV
